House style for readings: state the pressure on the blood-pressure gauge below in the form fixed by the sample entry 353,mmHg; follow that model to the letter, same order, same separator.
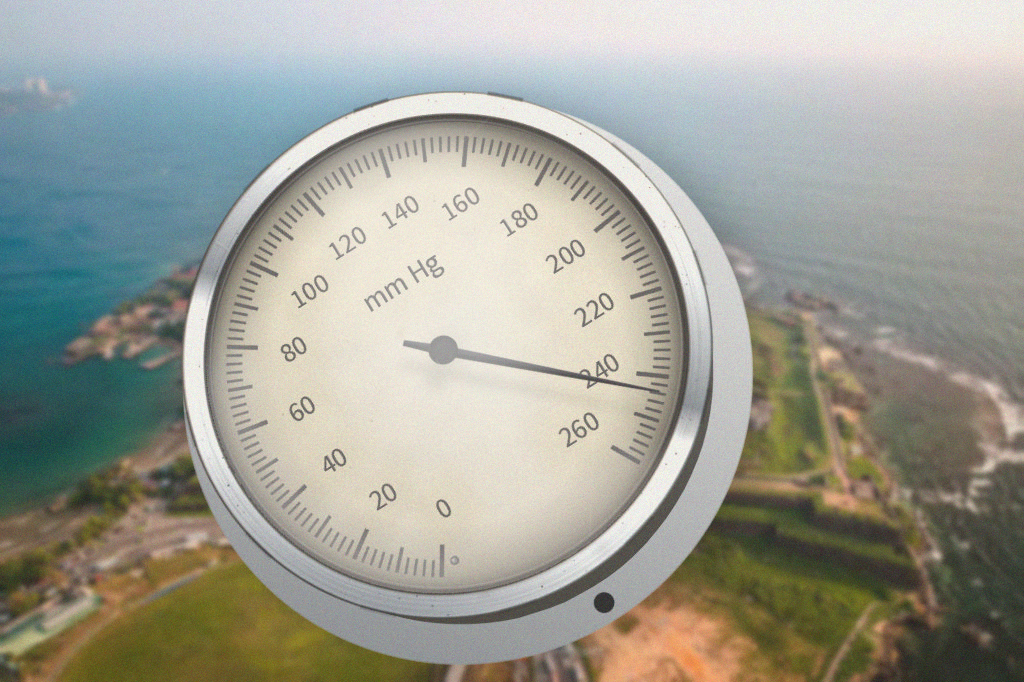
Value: 244,mmHg
